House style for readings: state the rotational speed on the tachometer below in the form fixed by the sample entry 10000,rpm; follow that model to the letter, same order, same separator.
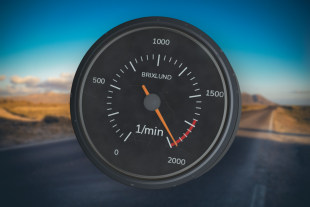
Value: 1950,rpm
